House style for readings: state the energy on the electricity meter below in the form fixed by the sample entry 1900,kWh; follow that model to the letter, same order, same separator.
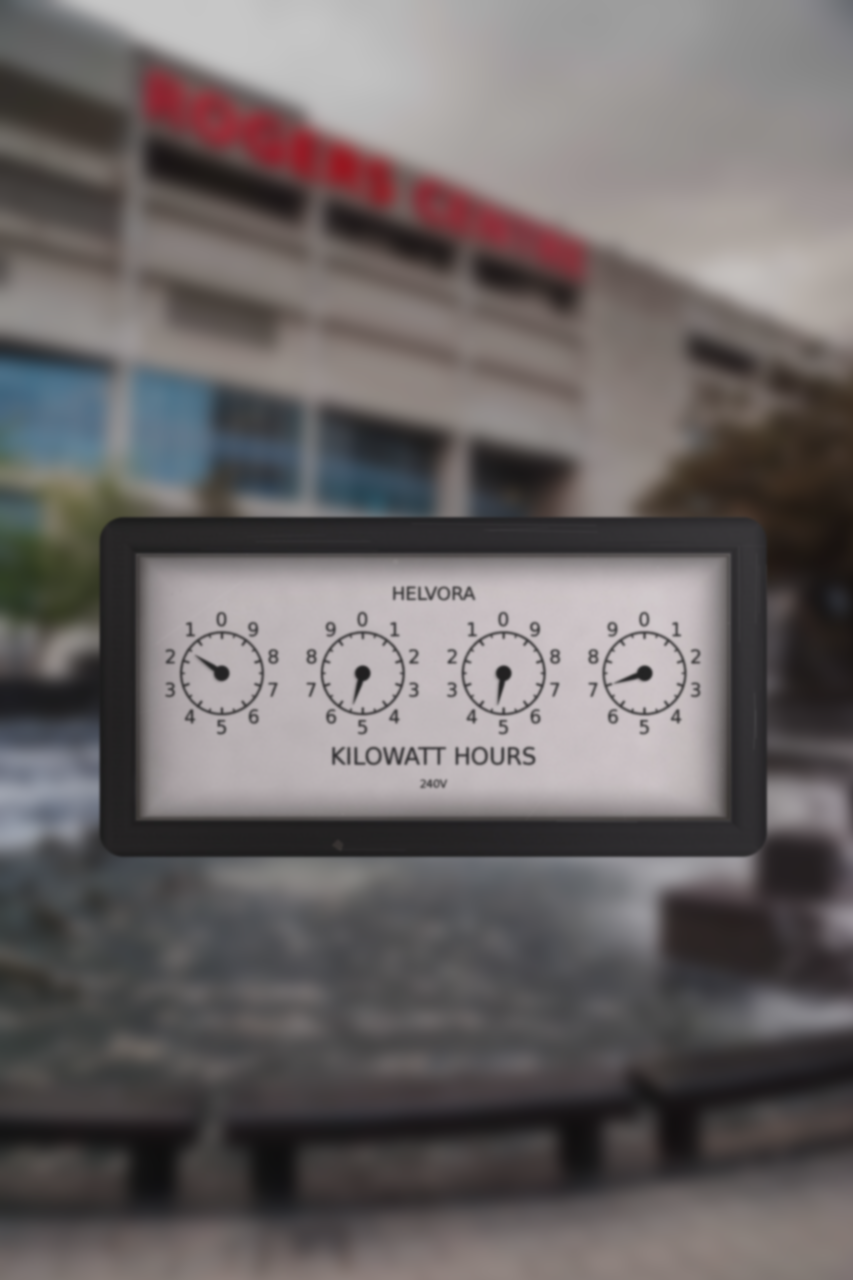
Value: 1547,kWh
